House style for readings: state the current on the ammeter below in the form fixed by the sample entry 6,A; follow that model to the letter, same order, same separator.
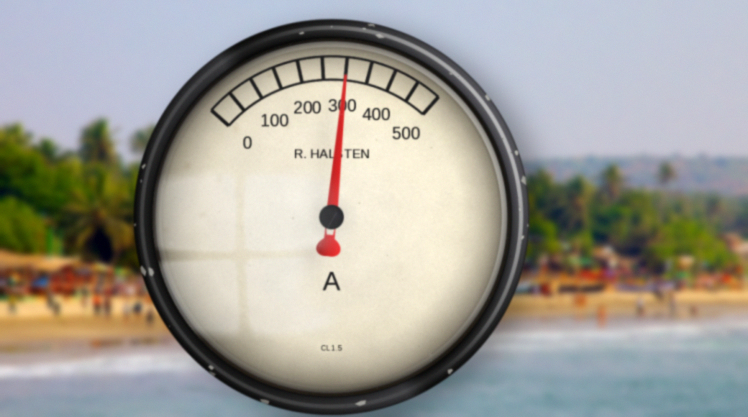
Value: 300,A
